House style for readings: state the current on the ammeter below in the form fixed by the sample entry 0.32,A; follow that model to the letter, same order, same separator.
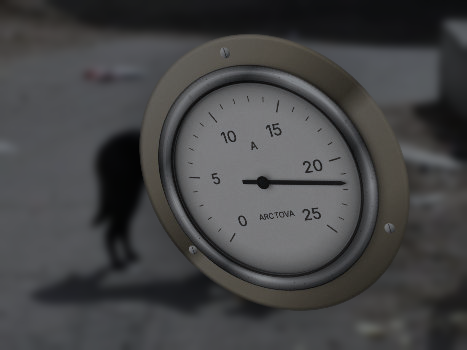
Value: 21.5,A
